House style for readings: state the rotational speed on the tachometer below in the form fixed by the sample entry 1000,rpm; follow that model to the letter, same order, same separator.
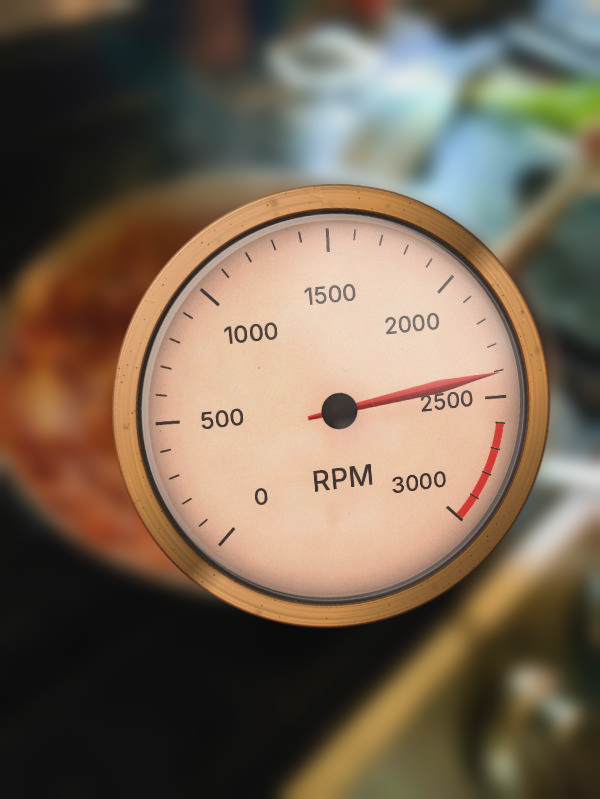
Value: 2400,rpm
